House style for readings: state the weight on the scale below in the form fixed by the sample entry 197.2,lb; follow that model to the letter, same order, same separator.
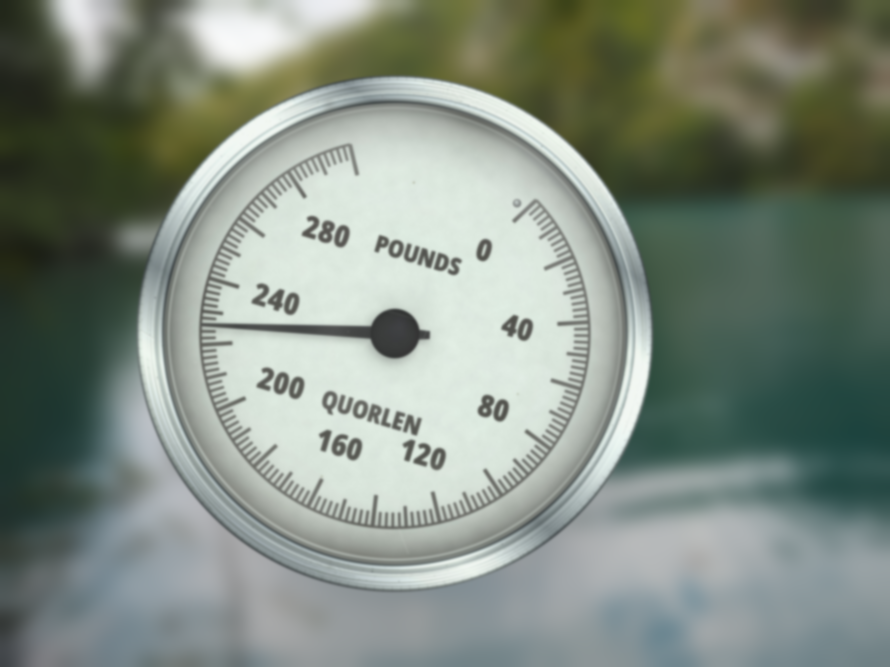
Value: 226,lb
